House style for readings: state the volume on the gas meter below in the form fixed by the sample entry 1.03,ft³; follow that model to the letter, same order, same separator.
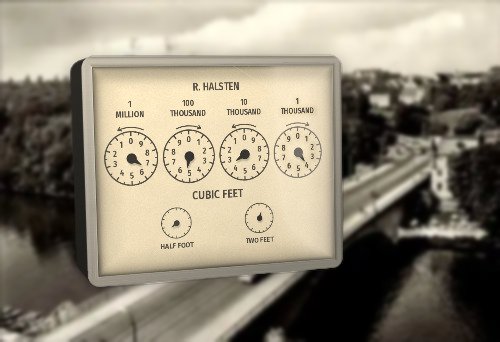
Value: 653400,ft³
